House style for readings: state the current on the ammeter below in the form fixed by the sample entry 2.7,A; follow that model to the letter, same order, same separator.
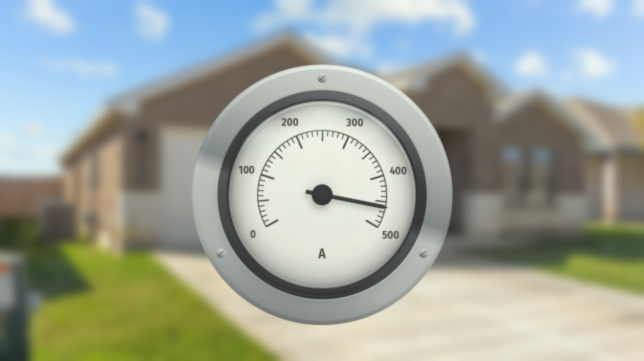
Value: 460,A
